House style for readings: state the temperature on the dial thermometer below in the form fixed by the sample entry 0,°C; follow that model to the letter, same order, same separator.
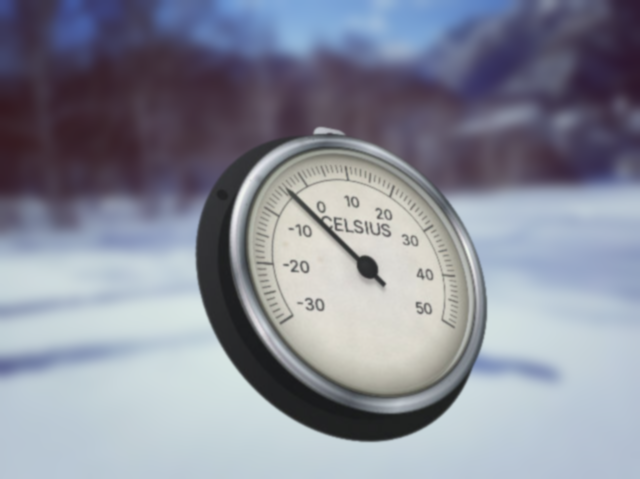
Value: -5,°C
